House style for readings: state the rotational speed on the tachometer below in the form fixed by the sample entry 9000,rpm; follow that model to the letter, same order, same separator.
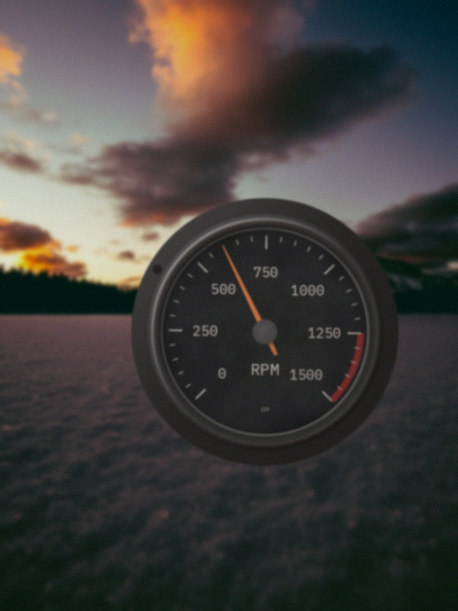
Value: 600,rpm
